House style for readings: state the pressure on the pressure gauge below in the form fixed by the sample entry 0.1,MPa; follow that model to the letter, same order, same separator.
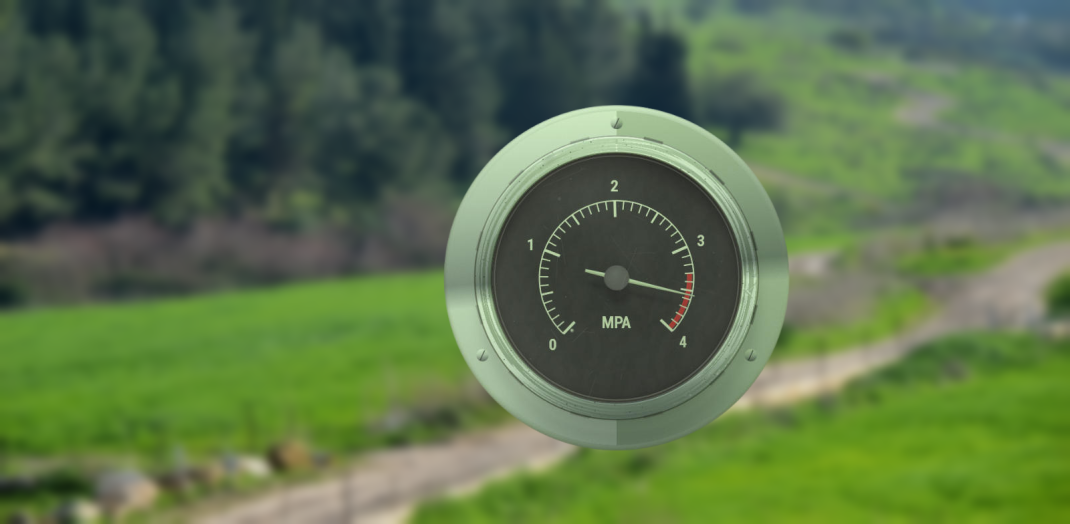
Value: 3.55,MPa
